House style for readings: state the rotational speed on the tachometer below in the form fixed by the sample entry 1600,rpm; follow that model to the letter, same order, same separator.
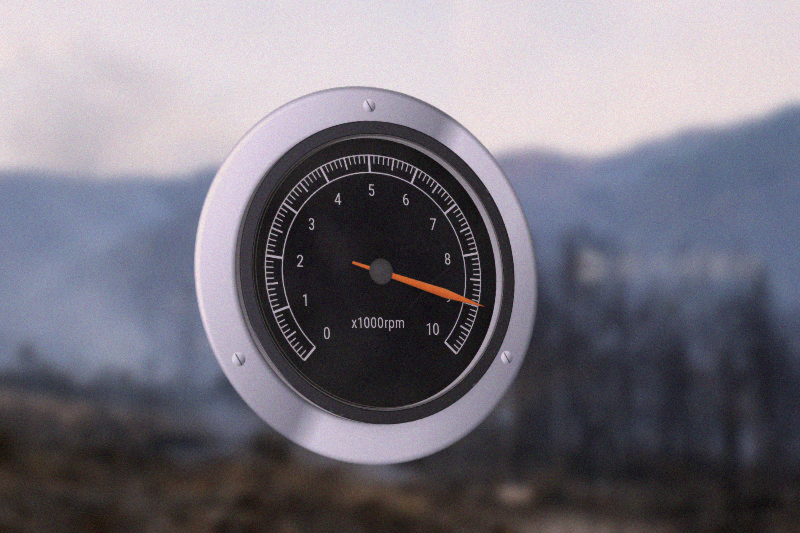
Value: 9000,rpm
